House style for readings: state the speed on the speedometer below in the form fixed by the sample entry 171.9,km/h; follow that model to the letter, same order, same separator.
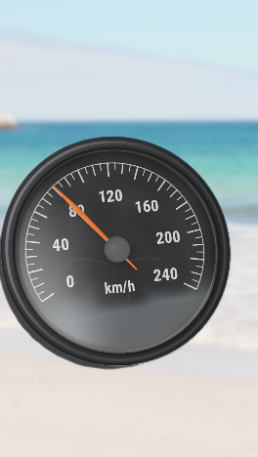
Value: 80,km/h
